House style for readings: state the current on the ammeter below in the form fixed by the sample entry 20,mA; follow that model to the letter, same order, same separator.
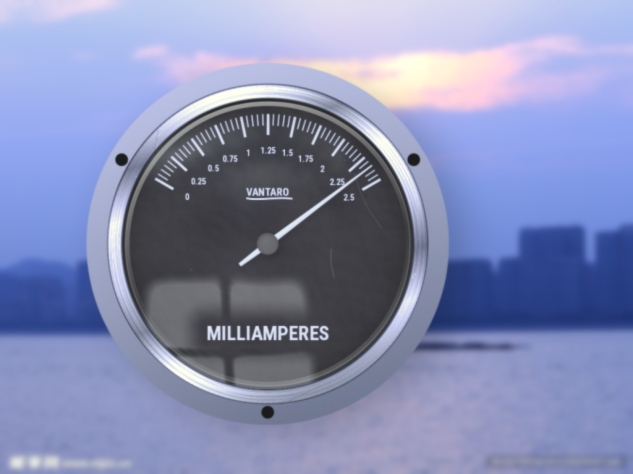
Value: 2.35,mA
